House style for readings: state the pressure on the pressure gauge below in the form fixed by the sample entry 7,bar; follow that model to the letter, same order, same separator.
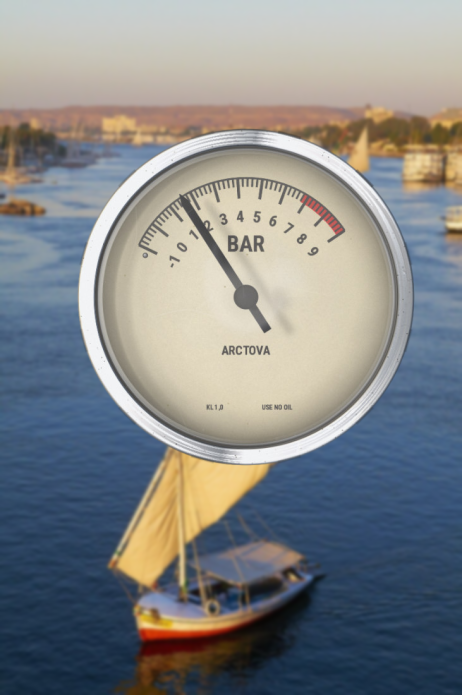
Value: 1.6,bar
